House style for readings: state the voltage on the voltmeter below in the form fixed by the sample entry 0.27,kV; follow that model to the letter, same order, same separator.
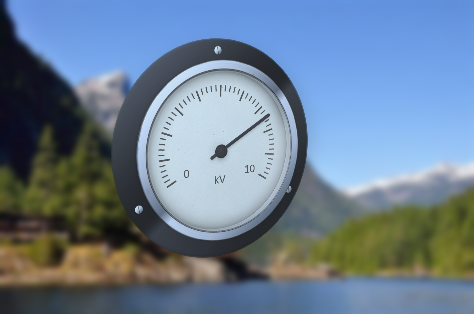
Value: 7.4,kV
